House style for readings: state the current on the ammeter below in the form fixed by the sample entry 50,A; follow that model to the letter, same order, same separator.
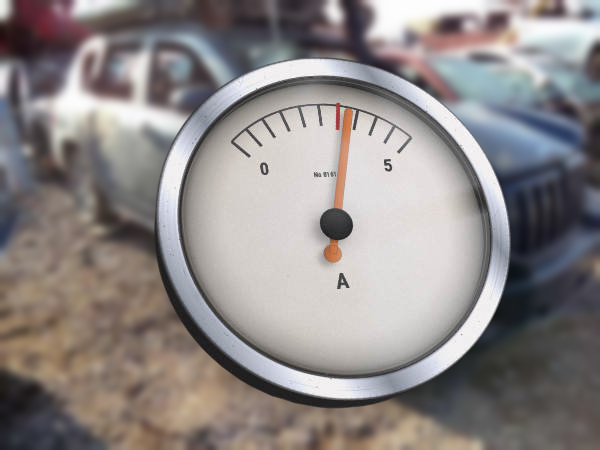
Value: 3.25,A
